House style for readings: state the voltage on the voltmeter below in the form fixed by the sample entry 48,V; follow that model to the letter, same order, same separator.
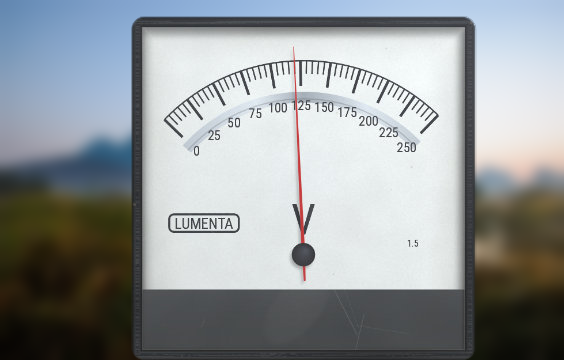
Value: 120,V
